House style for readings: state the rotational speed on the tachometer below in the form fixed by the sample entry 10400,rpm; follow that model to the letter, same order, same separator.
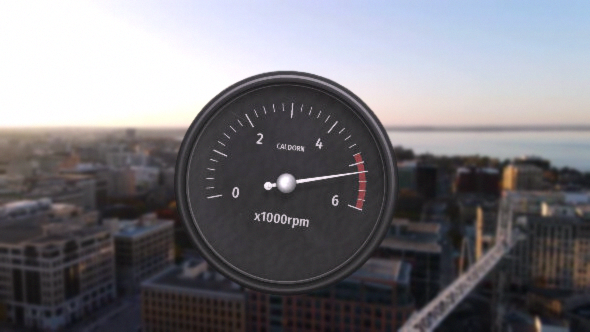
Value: 5200,rpm
